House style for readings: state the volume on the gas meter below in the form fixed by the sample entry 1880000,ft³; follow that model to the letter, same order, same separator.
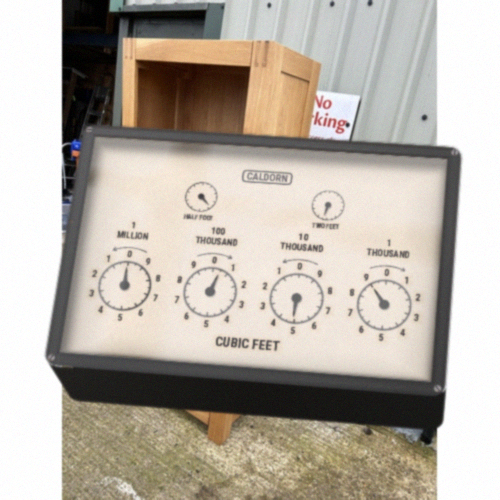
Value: 4900,ft³
